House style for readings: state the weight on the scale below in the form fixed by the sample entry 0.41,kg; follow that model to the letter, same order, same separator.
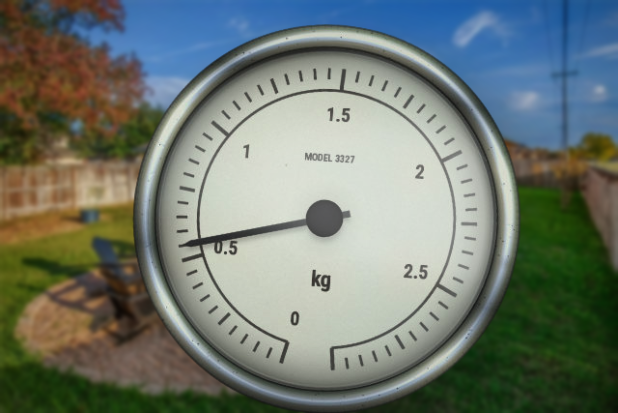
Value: 0.55,kg
